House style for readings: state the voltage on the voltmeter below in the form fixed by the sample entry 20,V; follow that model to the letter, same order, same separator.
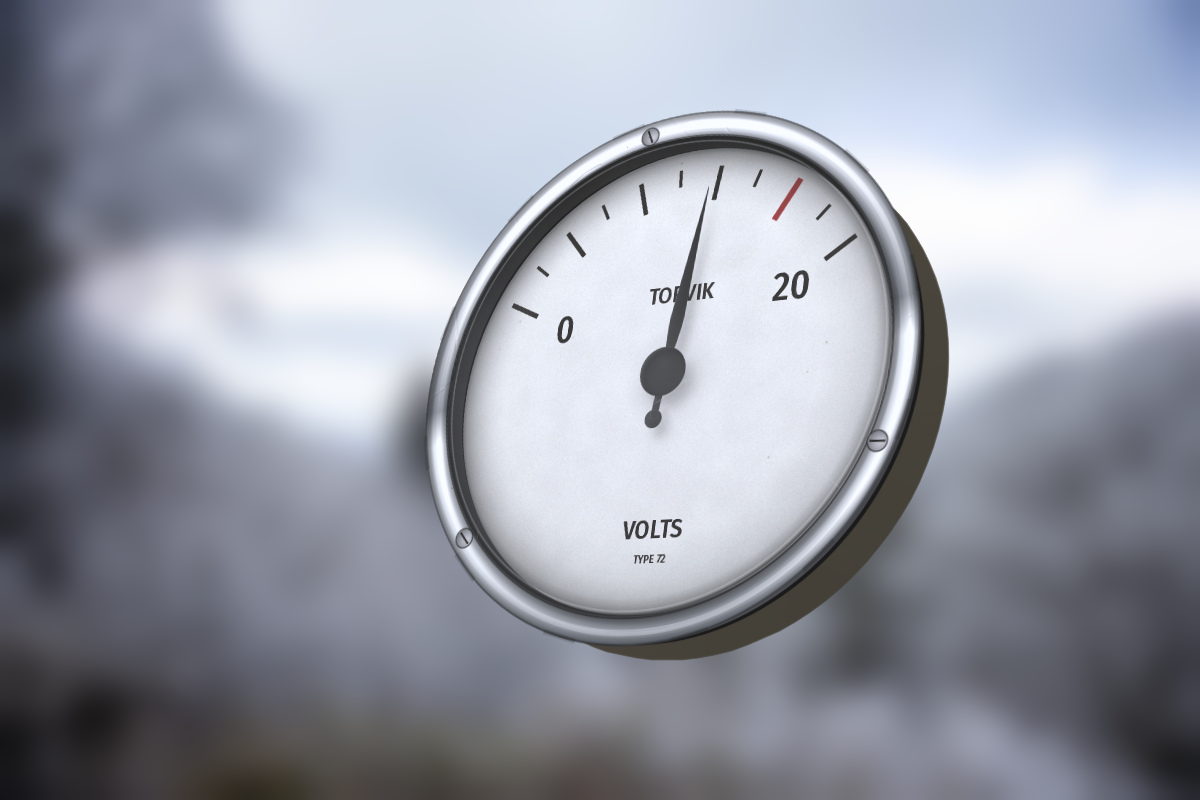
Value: 12,V
